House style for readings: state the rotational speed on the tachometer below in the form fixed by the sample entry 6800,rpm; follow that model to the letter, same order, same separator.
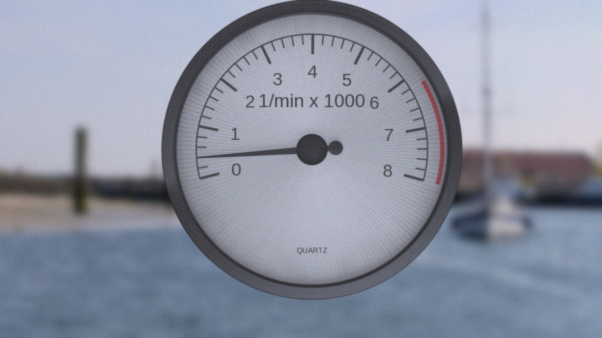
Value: 400,rpm
